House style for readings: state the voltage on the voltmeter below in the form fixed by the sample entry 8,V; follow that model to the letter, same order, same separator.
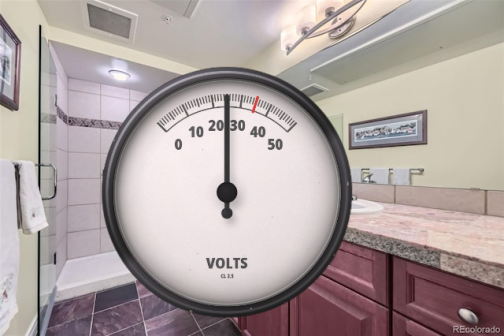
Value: 25,V
